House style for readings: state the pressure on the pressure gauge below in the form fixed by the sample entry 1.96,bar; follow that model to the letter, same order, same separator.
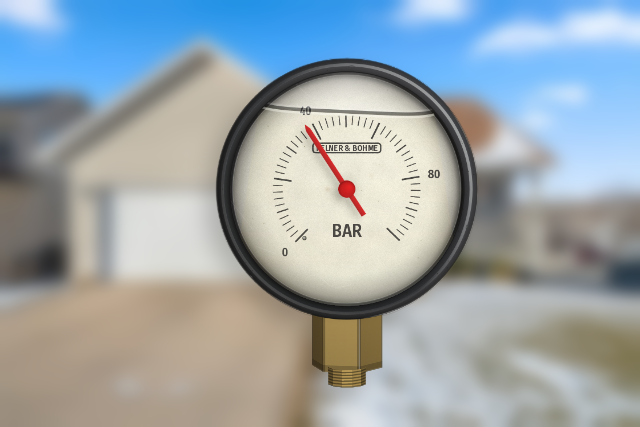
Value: 38,bar
